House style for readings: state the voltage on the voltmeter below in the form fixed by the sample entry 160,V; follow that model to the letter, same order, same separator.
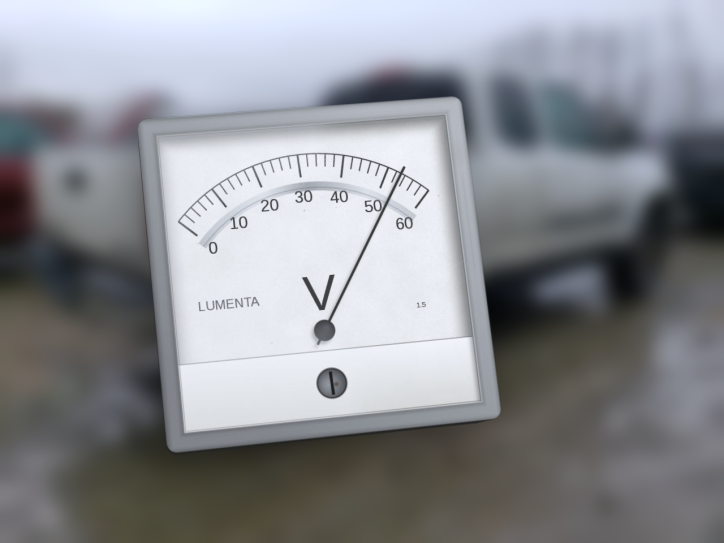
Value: 53,V
